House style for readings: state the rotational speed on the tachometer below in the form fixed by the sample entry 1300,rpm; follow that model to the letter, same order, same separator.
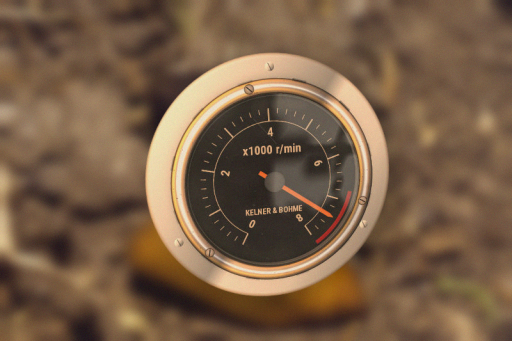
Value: 7400,rpm
